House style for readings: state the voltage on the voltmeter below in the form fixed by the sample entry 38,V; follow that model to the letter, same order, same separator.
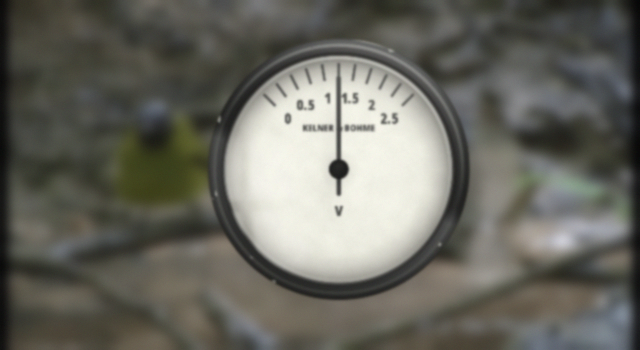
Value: 1.25,V
